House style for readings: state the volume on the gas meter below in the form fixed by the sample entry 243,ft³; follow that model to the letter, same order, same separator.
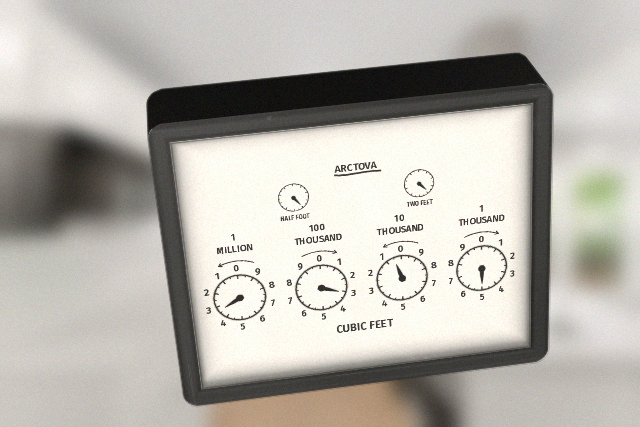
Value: 330500,ft³
